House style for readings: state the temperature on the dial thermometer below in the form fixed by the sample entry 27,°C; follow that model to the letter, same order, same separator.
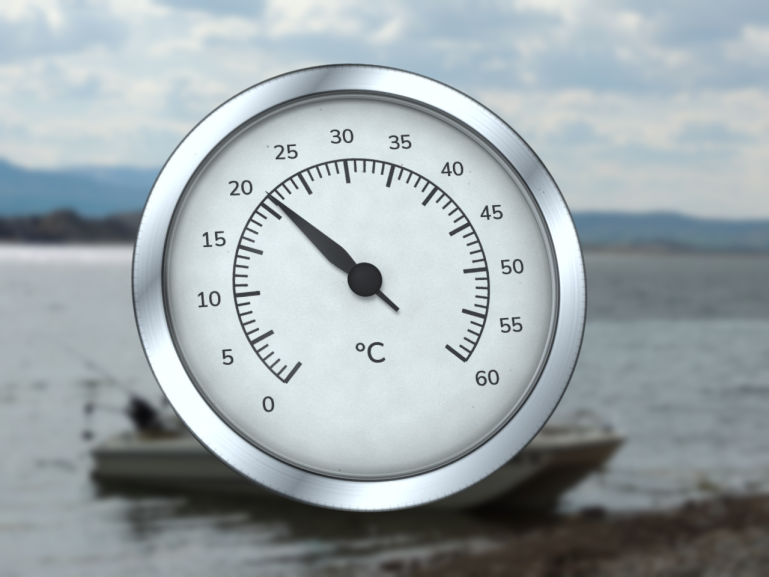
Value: 21,°C
